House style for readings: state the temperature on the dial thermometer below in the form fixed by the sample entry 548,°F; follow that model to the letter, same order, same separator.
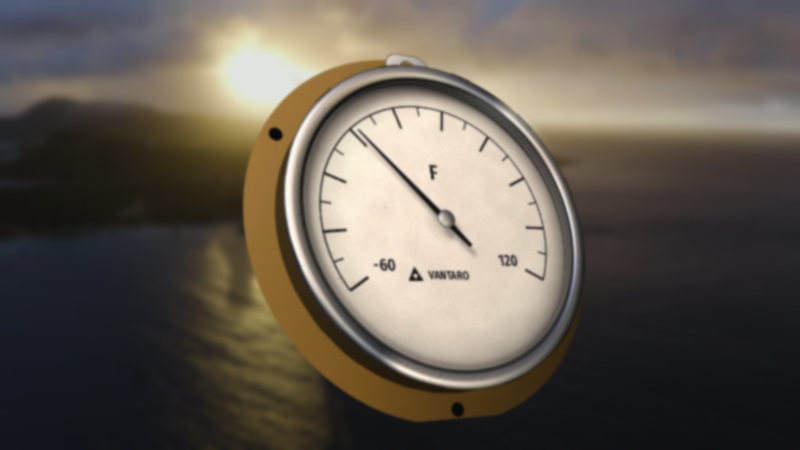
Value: 0,°F
